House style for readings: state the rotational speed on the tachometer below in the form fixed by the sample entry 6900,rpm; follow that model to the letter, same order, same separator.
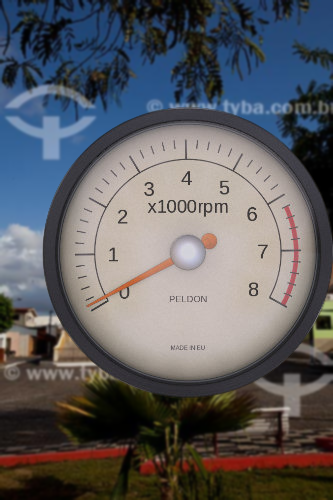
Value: 100,rpm
